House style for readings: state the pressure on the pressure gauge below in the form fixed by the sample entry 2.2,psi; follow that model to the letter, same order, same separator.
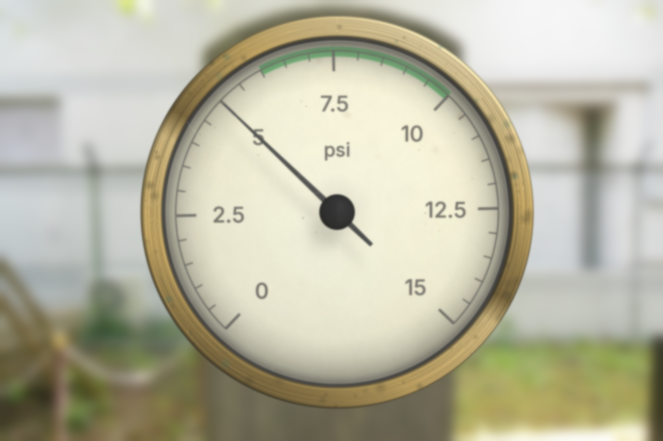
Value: 5,psi
